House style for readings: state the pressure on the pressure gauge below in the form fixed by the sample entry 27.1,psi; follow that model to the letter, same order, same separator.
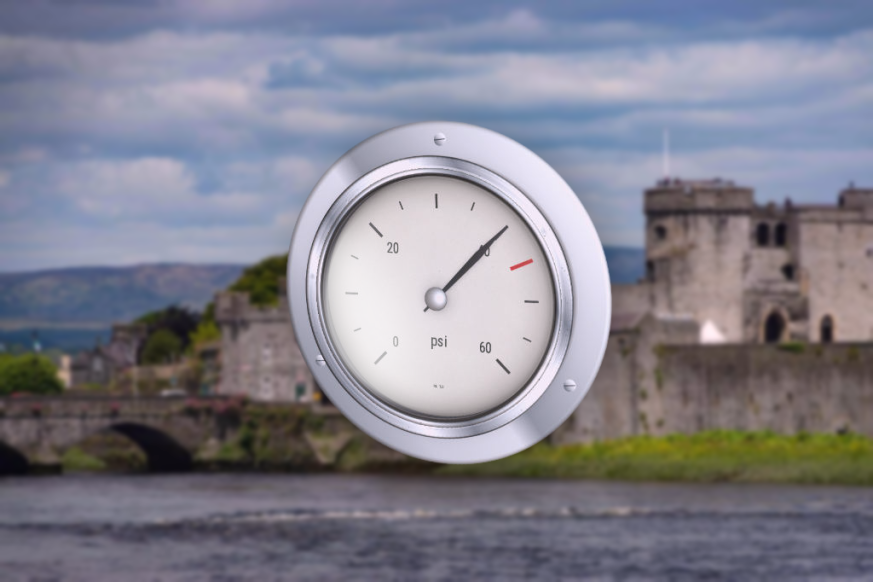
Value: 40,psi
